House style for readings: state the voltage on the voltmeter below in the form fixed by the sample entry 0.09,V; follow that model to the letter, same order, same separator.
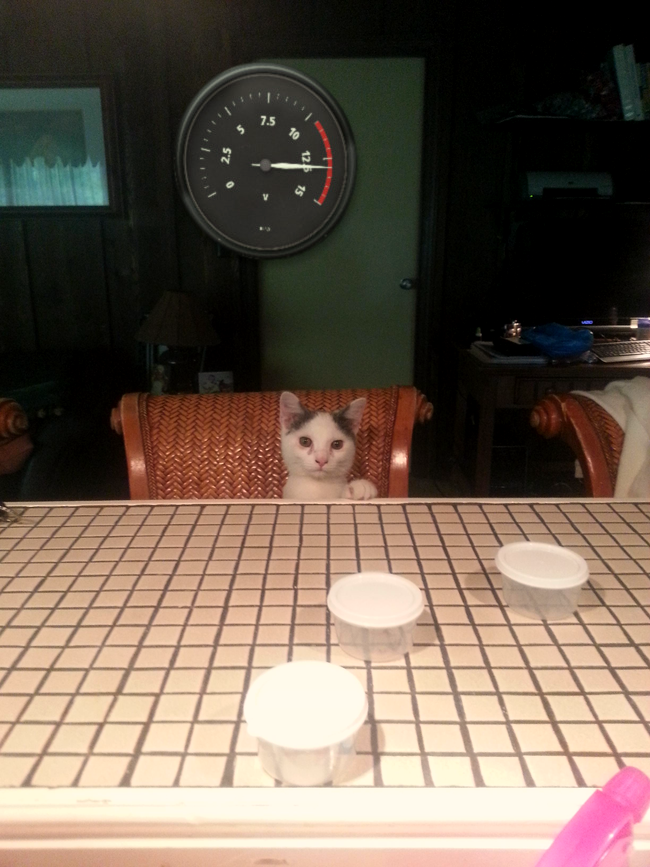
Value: 13,V
